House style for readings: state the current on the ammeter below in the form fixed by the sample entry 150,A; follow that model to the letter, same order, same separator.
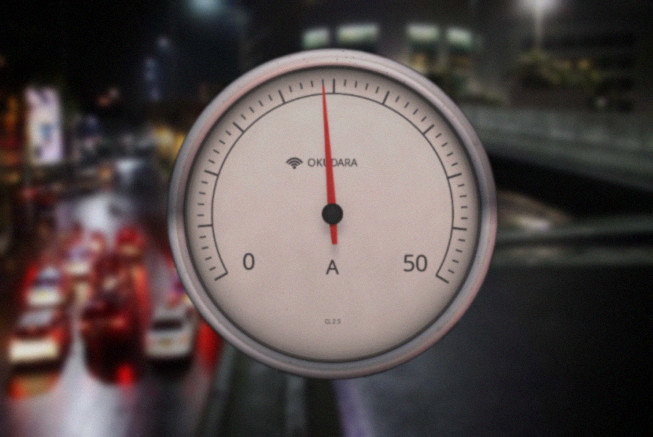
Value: 24,A
